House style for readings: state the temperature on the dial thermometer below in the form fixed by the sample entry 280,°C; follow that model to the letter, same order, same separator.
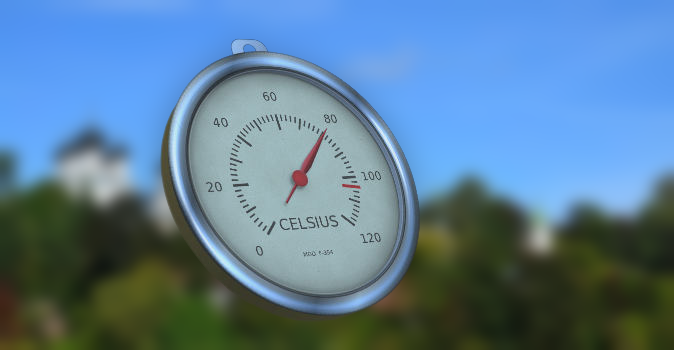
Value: 80,°C
